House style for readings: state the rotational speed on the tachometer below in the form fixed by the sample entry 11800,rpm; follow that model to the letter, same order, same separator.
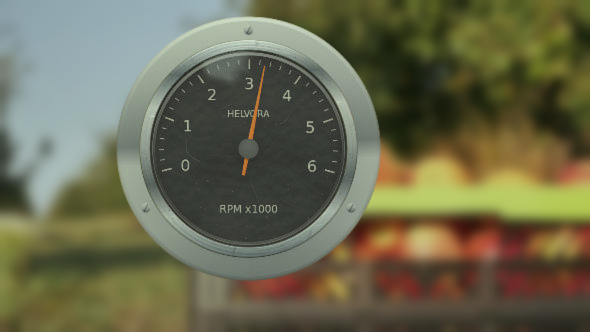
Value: 3300,rpm
